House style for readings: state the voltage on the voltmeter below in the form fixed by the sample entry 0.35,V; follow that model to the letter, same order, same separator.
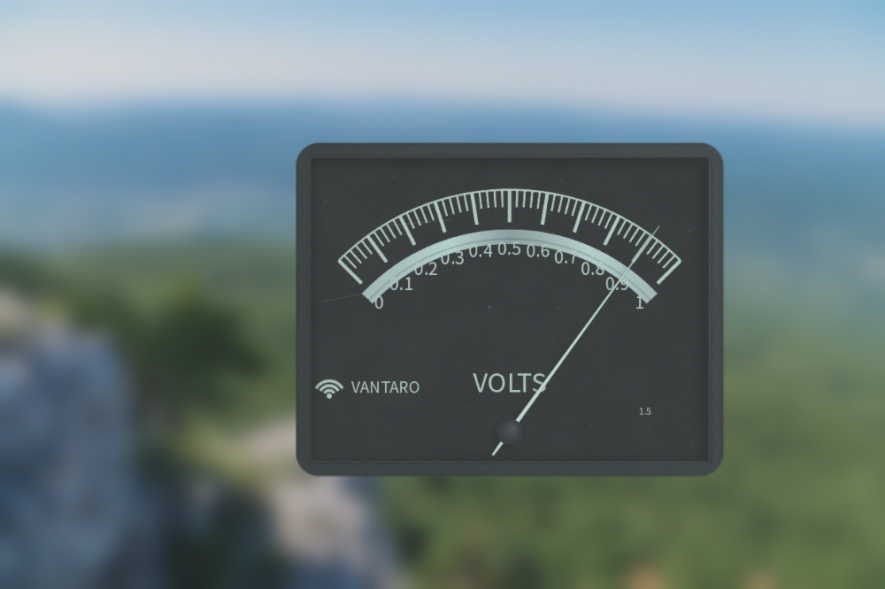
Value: 0.9,V
